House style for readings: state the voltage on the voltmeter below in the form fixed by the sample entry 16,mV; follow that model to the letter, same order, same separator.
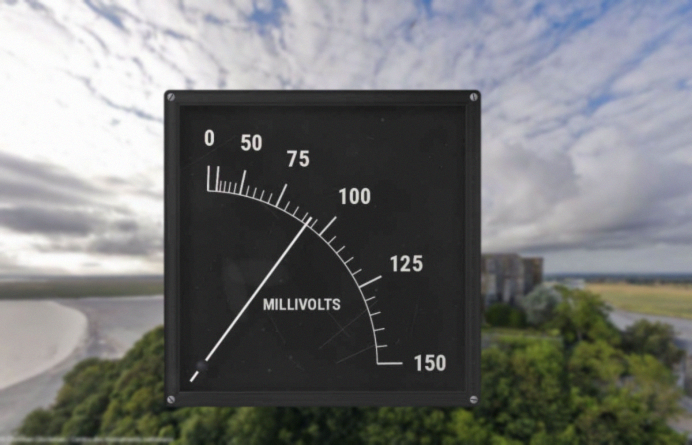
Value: 92.5,mV
